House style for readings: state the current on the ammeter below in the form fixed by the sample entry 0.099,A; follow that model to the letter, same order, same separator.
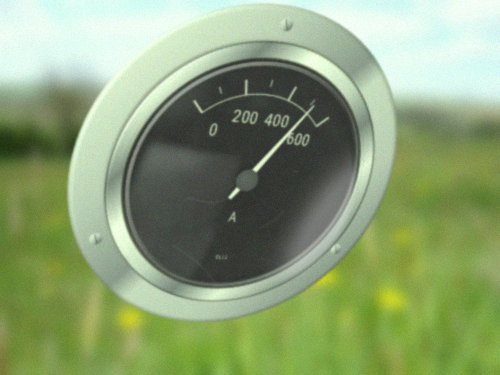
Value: 500,A
